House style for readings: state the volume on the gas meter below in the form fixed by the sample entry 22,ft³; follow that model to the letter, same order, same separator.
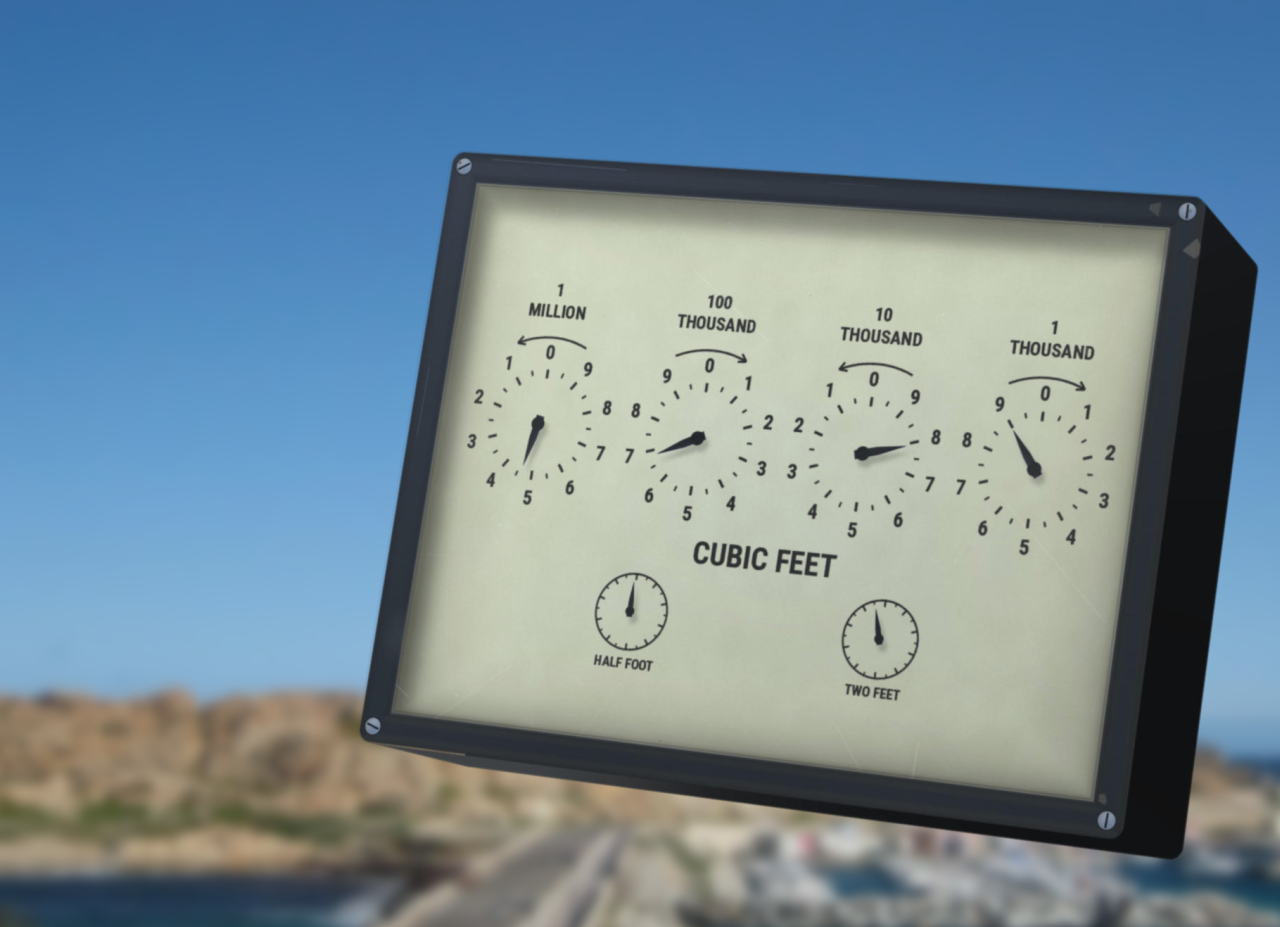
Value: 467900,ft³
